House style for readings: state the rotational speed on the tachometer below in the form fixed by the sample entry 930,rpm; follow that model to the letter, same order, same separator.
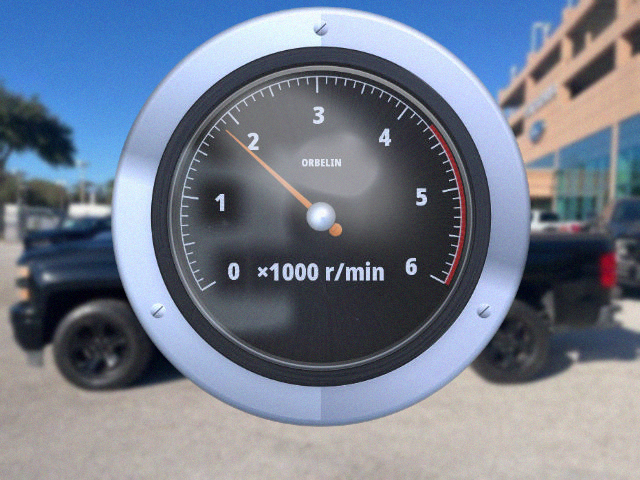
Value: 1850,rpm
